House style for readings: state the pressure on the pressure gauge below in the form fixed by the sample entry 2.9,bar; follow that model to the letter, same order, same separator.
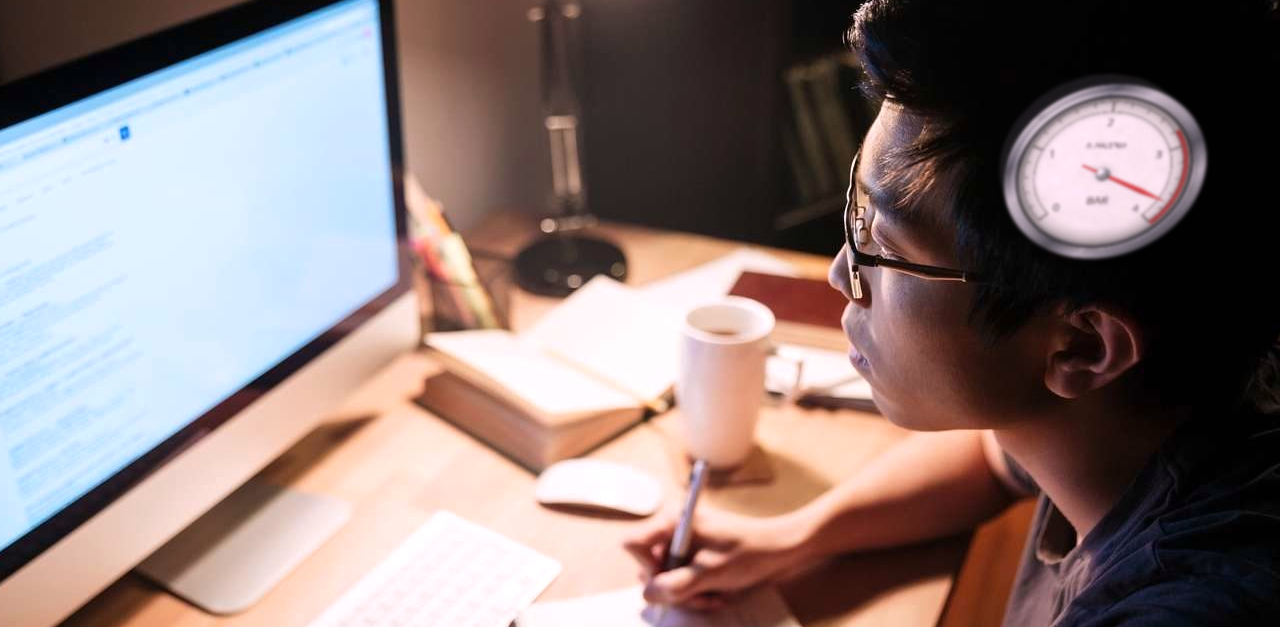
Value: 3.7,bar
